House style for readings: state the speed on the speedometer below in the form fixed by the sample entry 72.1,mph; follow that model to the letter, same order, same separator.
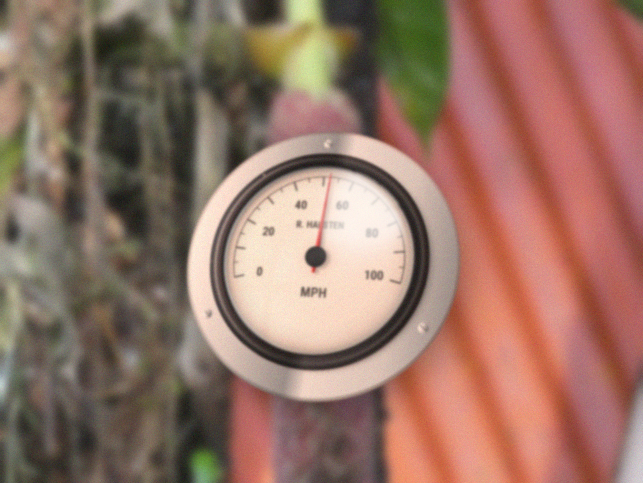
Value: 52.5,mph
